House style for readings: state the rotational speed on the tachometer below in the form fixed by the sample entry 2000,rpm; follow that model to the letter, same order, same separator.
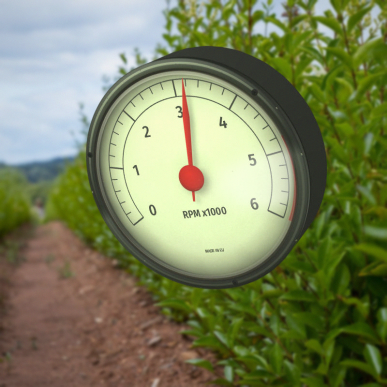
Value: 3200,rpm
